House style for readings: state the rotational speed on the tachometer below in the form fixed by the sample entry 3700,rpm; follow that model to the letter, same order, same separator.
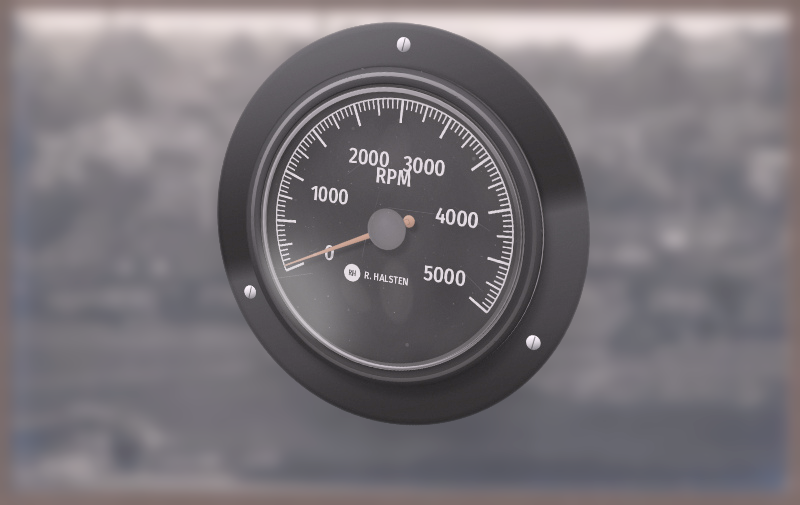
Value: 50,rpm
